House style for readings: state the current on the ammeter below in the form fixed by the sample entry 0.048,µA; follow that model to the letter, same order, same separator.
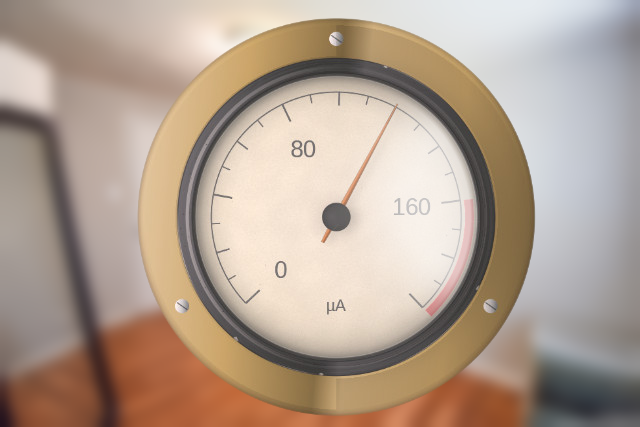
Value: 120,µA
